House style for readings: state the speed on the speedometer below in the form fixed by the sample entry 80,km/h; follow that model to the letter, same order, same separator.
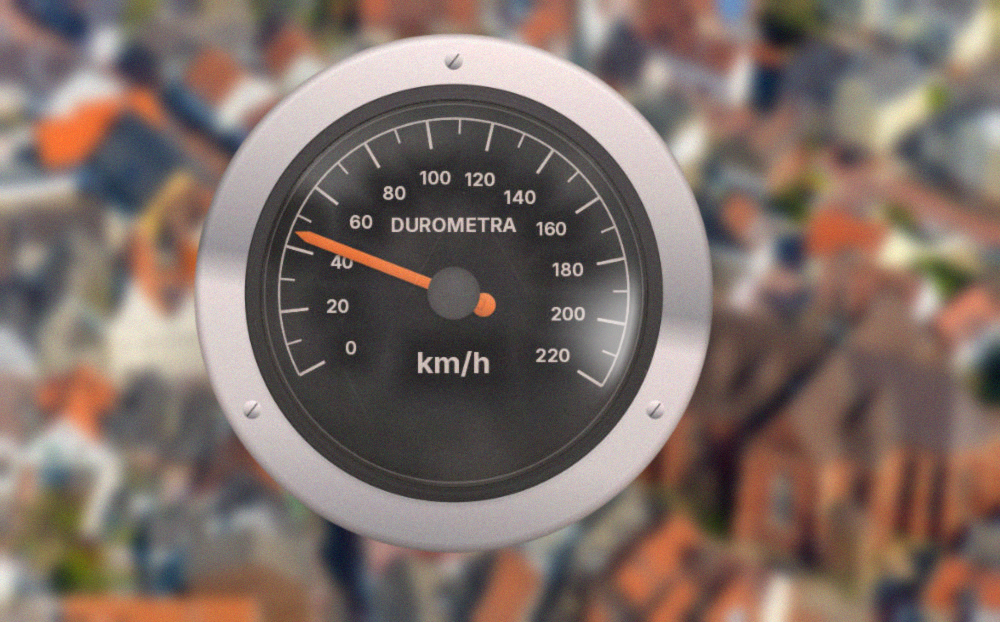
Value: 45,km/h
